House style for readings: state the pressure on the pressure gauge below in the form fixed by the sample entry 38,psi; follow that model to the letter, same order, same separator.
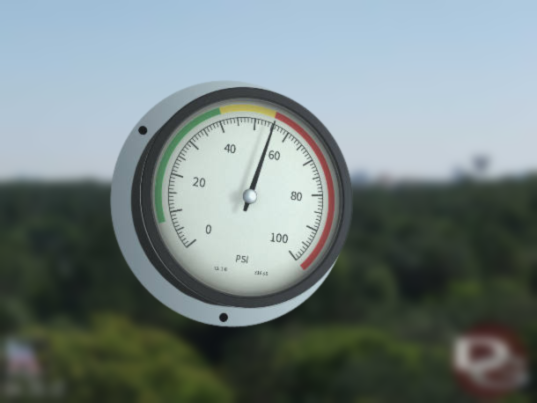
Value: 55,psi
